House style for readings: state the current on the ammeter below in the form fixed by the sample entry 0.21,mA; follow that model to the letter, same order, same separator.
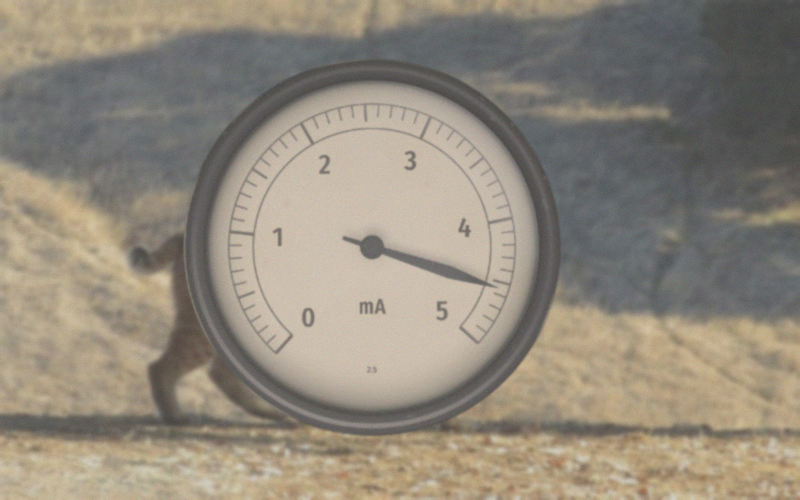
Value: 4.55,mA
